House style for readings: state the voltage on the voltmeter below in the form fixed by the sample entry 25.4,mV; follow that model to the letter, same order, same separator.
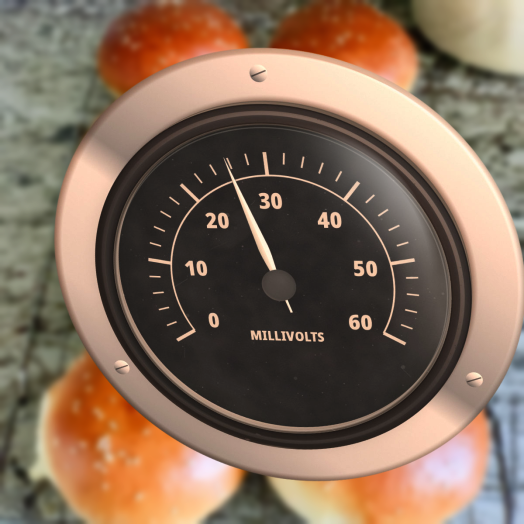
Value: 26,mV
